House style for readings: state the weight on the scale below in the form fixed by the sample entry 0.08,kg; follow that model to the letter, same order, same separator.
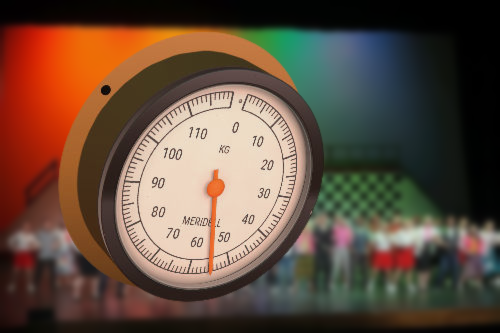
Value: 55,kg
